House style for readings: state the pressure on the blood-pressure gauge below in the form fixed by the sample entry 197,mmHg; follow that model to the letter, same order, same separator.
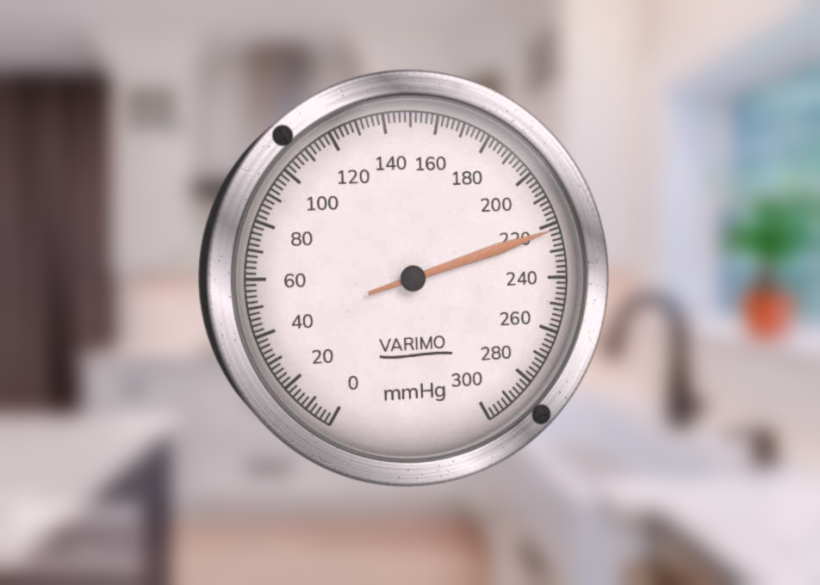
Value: 222,mmHg
